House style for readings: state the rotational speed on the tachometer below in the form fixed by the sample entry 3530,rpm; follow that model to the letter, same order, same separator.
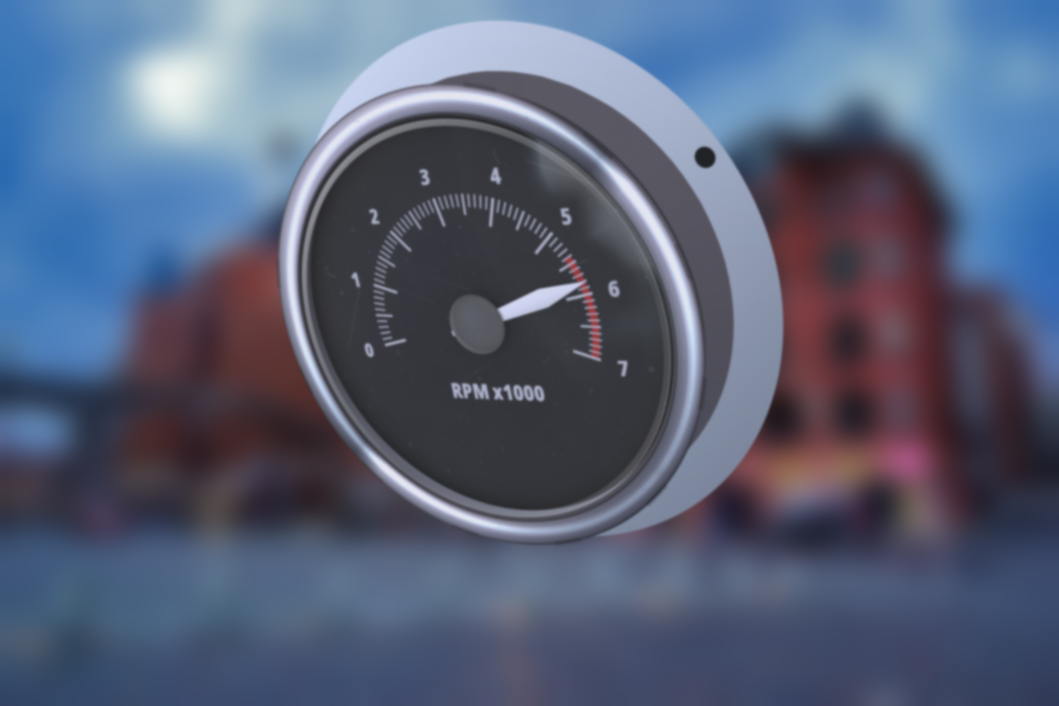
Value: 5800,rpm
